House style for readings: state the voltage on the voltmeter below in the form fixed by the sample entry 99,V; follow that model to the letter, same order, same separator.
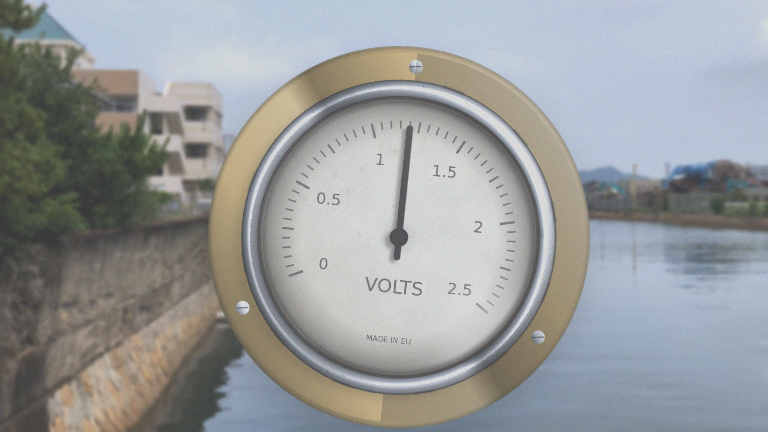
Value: 1.2,V
